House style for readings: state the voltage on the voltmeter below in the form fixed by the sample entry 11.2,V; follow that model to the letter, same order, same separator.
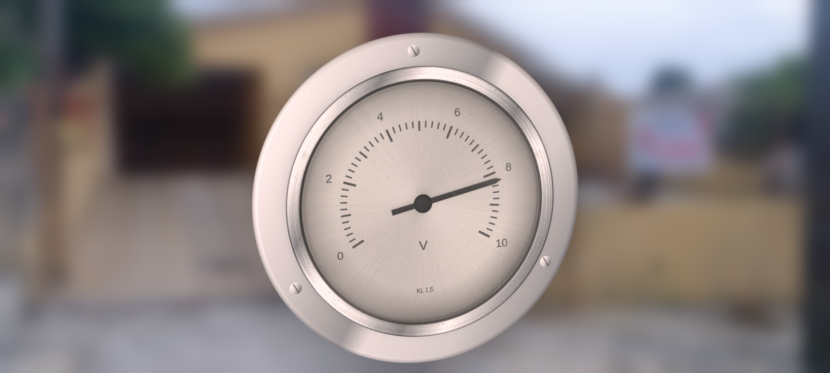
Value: 8.2,V
